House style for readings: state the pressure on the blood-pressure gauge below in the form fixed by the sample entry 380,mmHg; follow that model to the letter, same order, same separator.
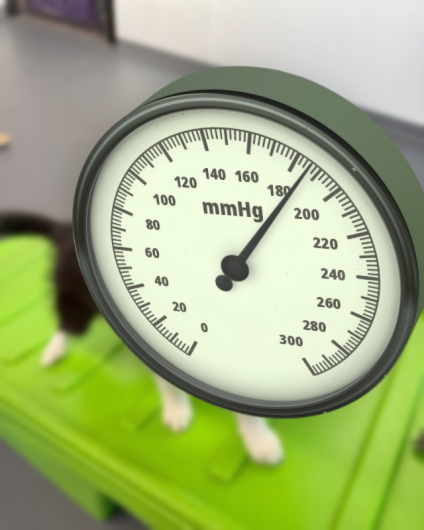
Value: 186,mmHg
